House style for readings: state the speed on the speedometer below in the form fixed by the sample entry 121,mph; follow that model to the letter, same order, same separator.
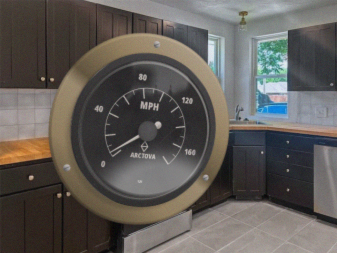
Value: 5,mph
